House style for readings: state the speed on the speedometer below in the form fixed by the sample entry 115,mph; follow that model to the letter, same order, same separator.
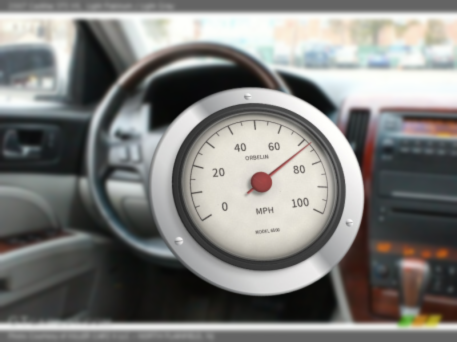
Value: 72.5,mph
